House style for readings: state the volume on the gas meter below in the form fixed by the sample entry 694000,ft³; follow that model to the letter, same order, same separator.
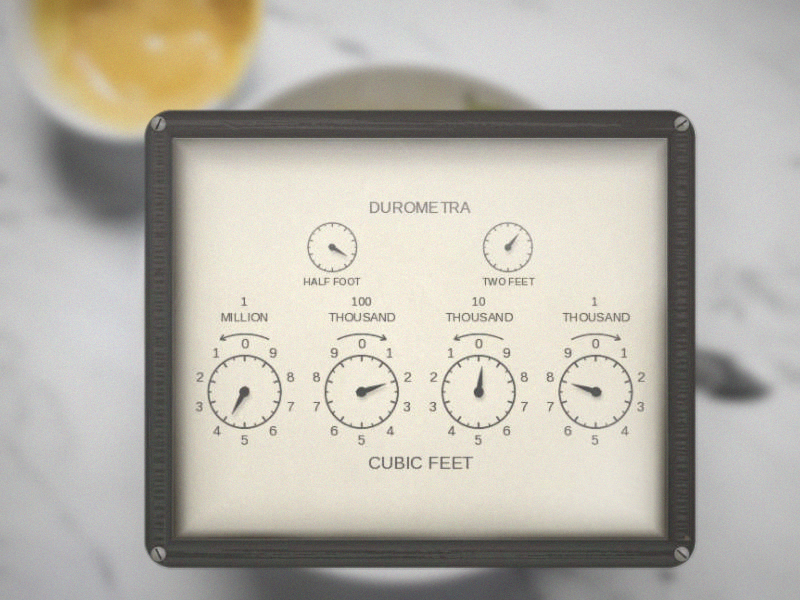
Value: 419800,ft³
